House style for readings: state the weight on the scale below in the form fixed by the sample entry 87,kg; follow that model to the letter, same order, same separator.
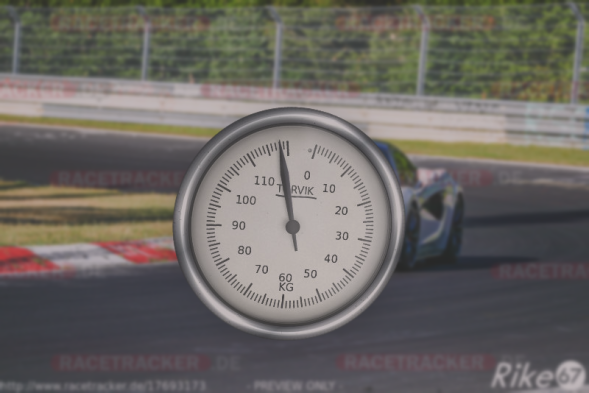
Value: 118,kg
